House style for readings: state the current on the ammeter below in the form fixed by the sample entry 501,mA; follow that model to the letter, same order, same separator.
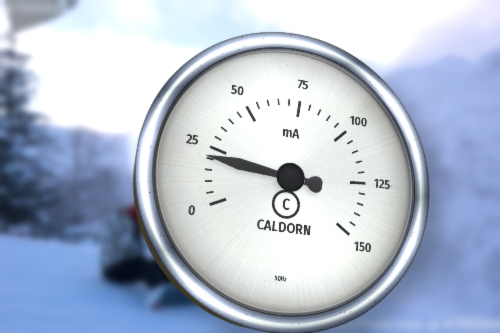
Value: 20,mA
